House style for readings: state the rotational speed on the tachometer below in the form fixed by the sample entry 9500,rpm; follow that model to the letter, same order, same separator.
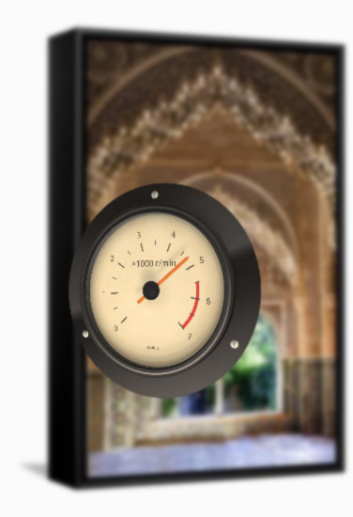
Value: 4750,rpm
